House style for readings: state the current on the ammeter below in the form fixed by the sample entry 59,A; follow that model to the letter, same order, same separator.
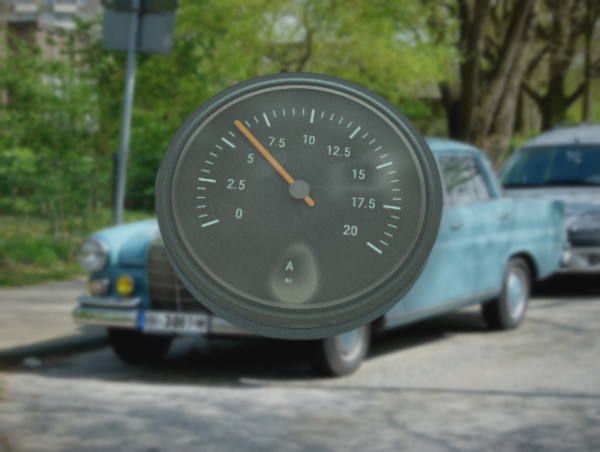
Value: 6,A
